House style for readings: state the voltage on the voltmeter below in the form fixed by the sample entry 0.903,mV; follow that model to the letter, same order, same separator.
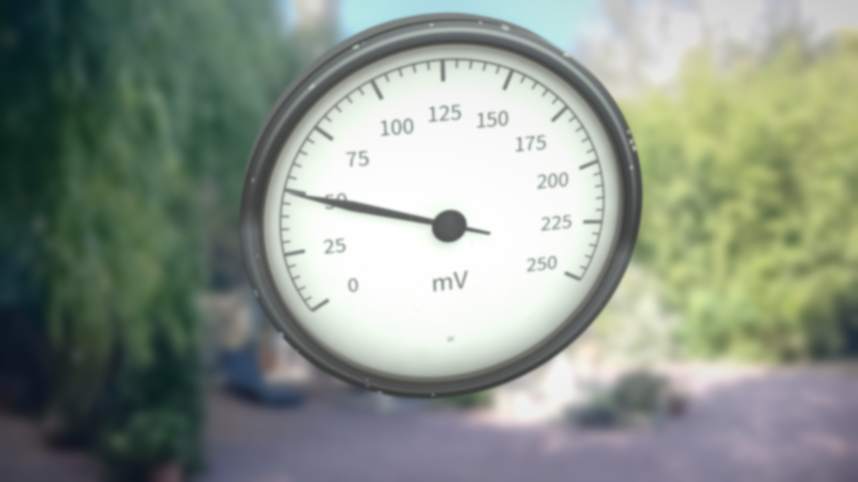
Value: 50,mV
